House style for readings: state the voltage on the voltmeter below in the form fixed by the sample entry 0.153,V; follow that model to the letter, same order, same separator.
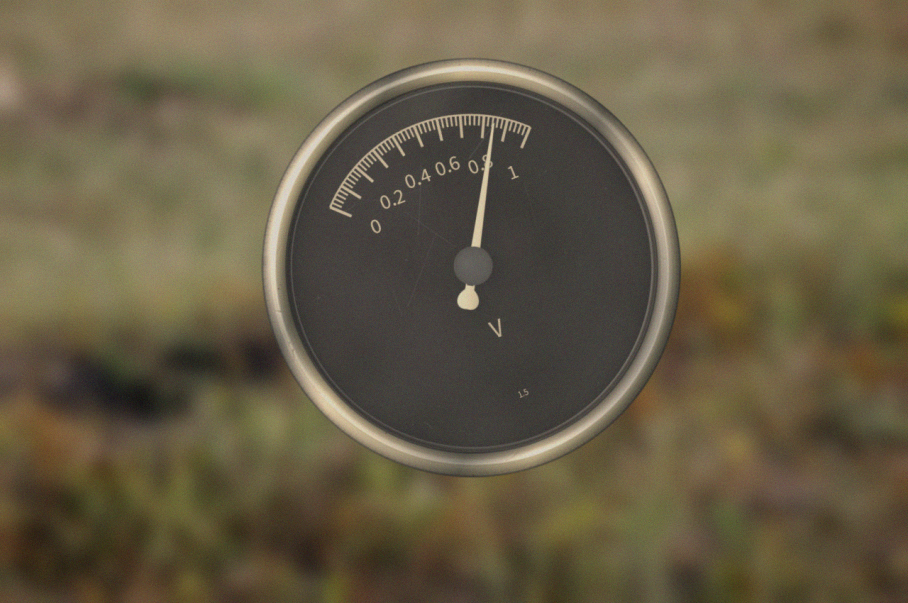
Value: 0.84,V
